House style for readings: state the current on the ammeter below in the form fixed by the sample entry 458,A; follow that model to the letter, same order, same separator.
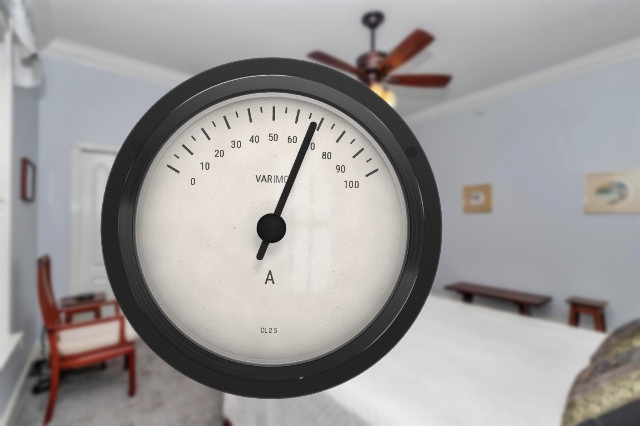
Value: 67.5,A
